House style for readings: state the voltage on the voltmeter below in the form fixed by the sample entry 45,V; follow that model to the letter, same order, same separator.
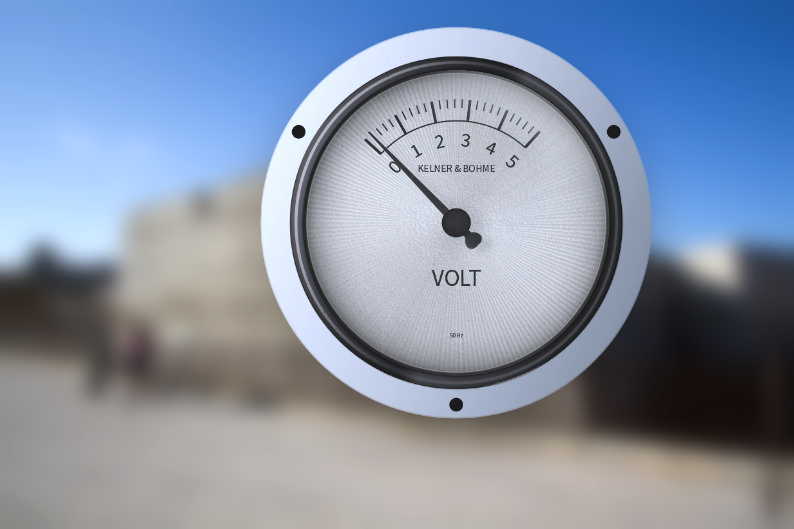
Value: 0.2,V
